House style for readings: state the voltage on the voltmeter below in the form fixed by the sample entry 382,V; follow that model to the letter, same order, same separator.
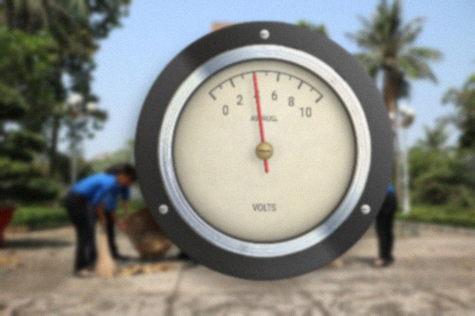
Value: 4,V
